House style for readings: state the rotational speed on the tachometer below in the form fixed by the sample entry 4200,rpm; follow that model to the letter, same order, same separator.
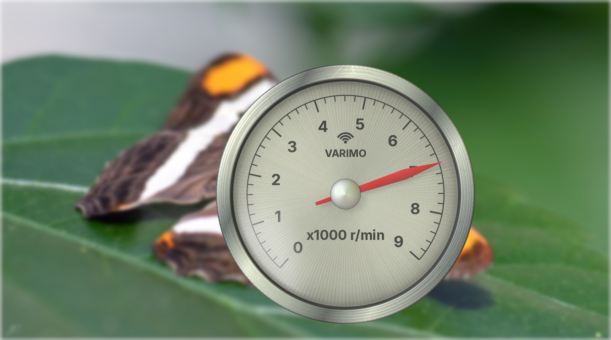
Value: 7000,rpm
